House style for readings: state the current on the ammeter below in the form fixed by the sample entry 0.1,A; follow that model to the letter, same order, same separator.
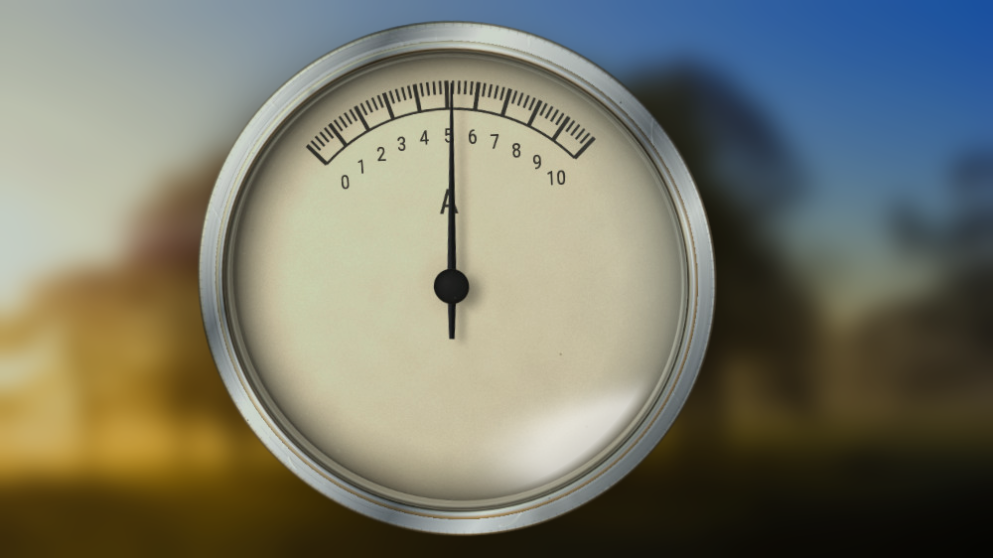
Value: 5.2,A
